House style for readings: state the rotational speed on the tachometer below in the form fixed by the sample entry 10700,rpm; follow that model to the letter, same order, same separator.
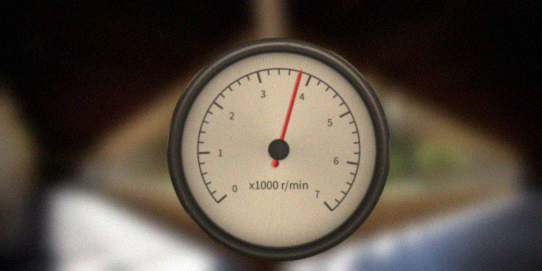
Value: 3800,rpm
